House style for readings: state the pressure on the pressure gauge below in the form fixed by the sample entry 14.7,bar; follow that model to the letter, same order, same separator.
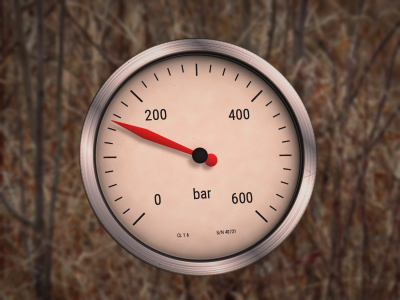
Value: 150,bar
